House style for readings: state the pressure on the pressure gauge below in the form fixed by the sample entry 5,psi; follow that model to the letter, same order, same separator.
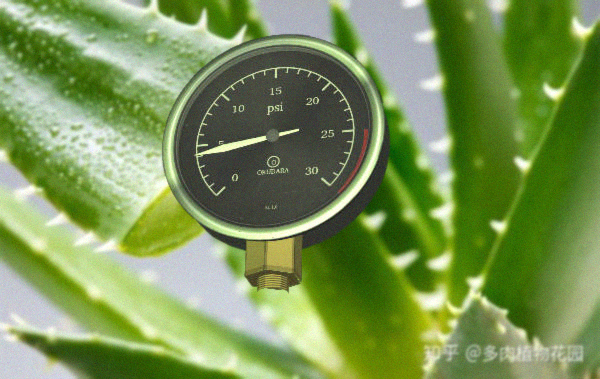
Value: 4,psi
